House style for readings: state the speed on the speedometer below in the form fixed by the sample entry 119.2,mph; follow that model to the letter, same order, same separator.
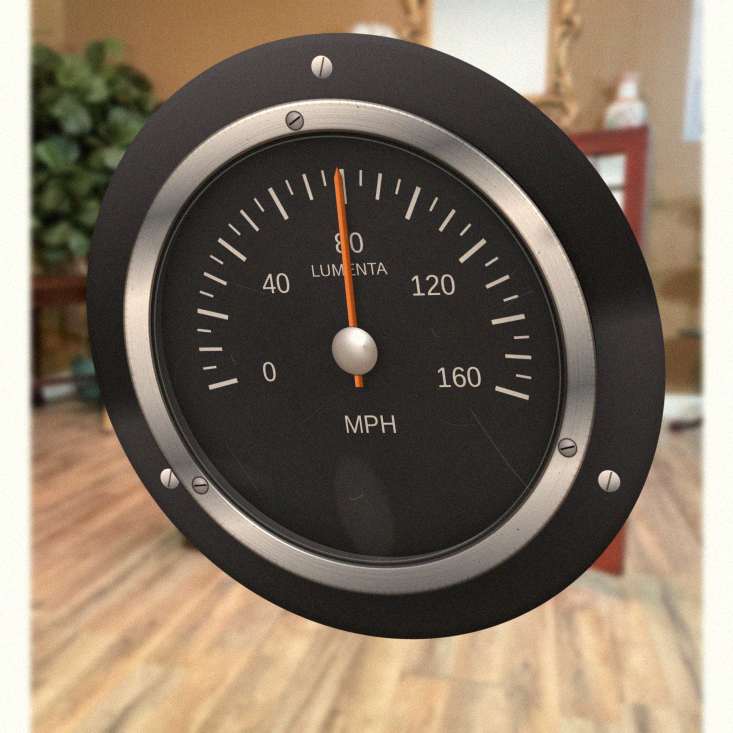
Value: 80,mph
